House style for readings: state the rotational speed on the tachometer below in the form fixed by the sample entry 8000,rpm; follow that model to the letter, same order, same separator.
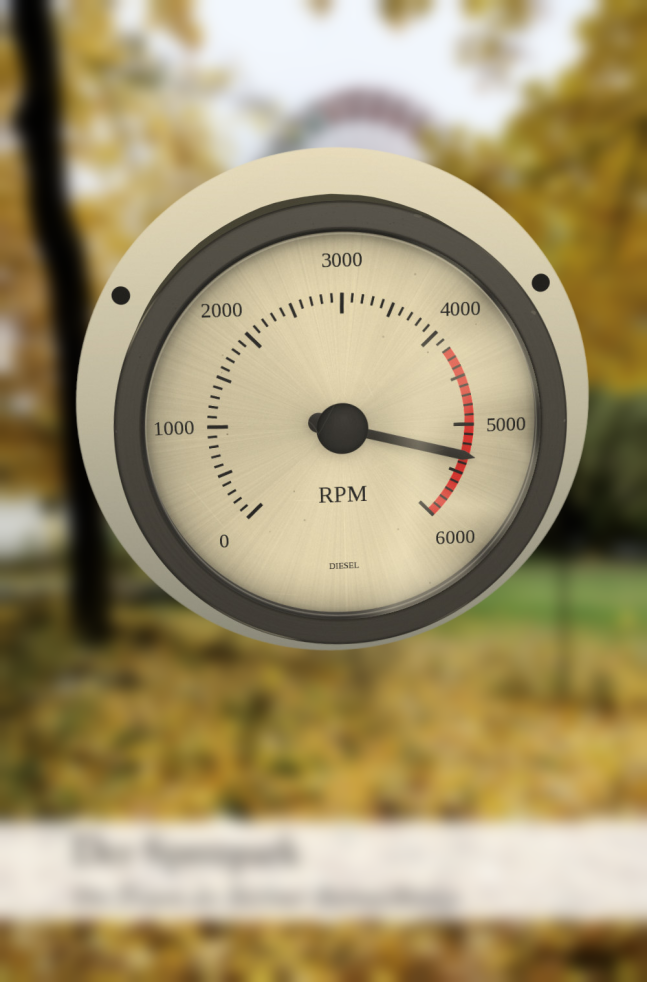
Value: 5300,rpm
